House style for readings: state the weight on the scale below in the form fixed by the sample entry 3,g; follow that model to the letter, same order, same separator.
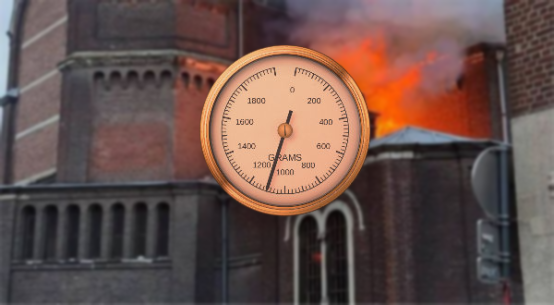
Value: 1100,g
